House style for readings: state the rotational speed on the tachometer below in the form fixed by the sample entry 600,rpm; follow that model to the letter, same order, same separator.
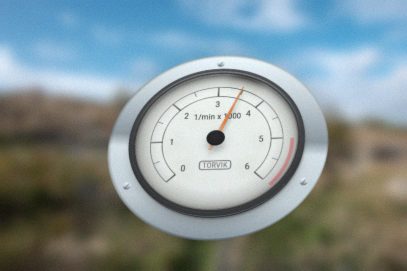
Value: 3500,rpm
